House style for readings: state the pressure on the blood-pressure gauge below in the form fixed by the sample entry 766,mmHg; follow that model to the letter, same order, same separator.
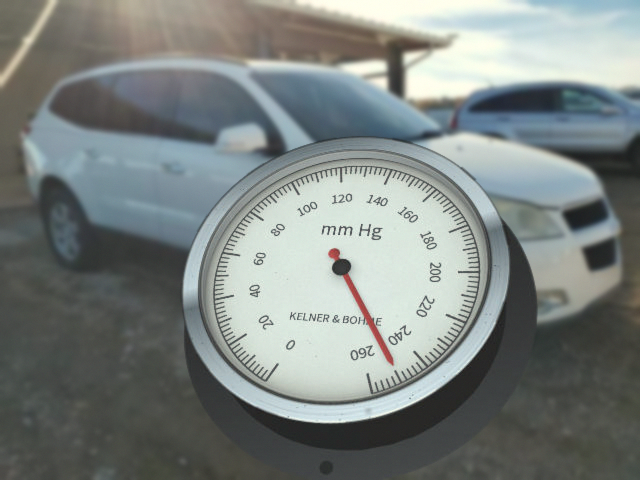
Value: 250,mmHg
